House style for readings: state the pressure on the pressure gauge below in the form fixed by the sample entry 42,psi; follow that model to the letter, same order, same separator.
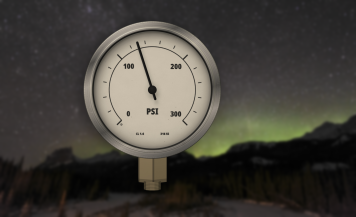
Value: 130,psi
